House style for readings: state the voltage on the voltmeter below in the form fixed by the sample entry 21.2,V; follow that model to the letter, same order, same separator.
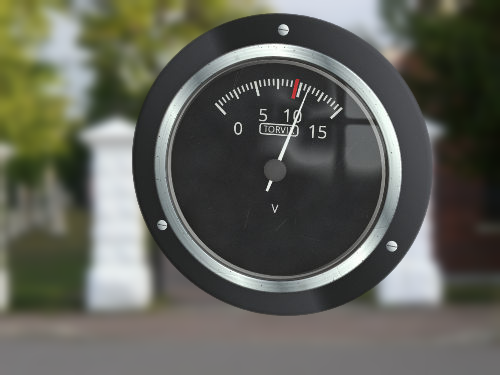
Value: 11,V
